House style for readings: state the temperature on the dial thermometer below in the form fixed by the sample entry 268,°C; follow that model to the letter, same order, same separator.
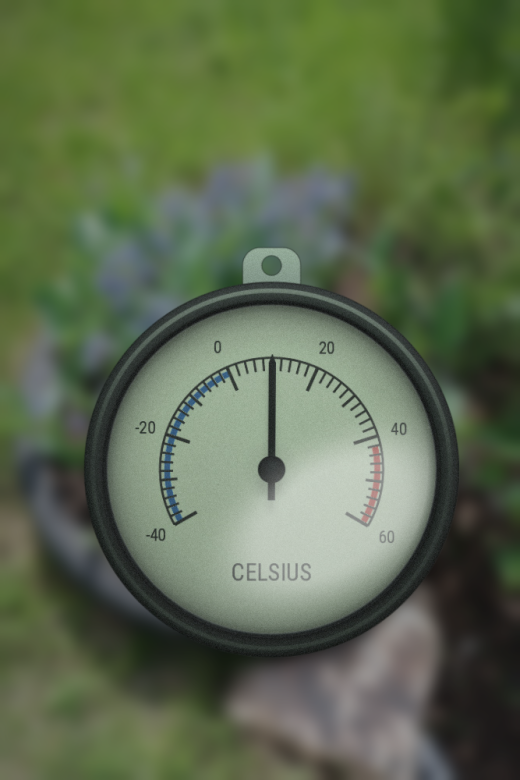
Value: 10,°C
